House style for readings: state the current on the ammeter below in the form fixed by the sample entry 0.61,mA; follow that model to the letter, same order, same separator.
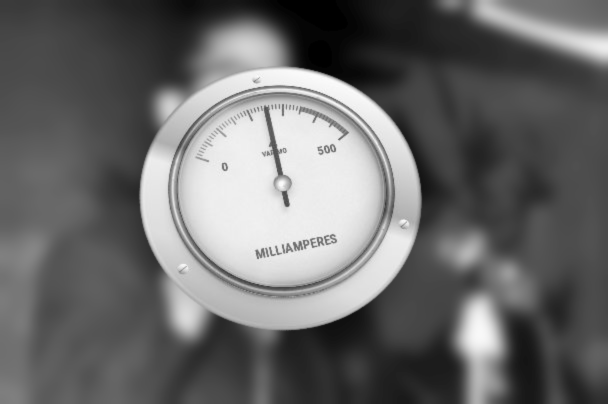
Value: 250,mA
